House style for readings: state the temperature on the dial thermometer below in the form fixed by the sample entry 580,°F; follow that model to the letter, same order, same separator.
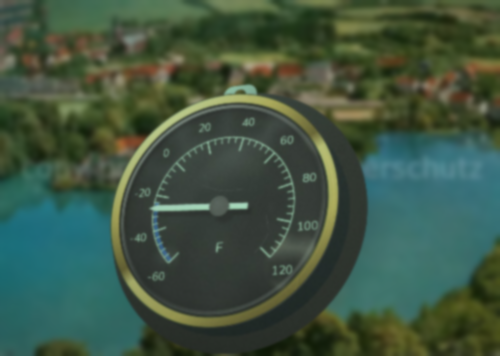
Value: -28,°F
